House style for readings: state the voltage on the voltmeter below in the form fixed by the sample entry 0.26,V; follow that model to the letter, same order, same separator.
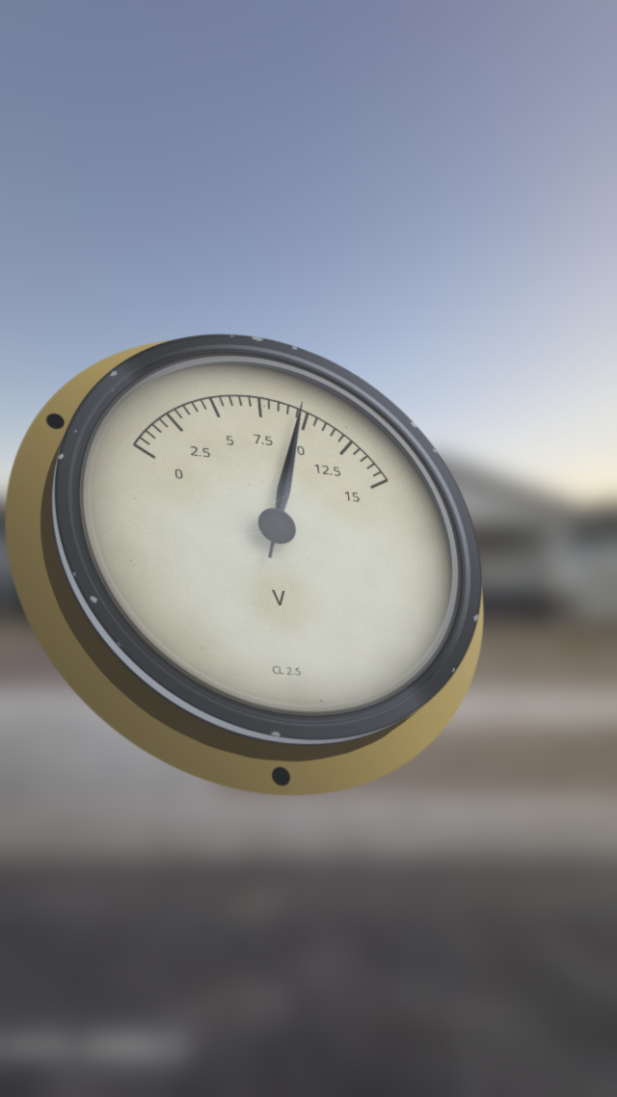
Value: 9.5,V
